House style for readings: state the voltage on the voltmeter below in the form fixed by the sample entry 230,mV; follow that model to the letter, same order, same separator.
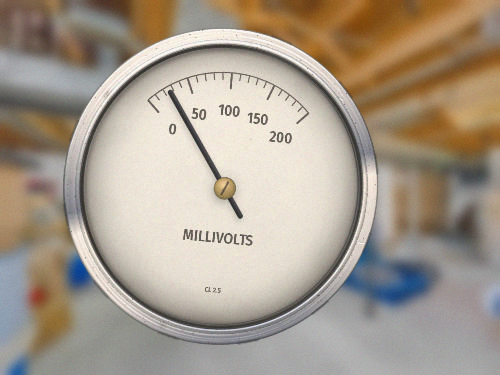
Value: 25,mV
